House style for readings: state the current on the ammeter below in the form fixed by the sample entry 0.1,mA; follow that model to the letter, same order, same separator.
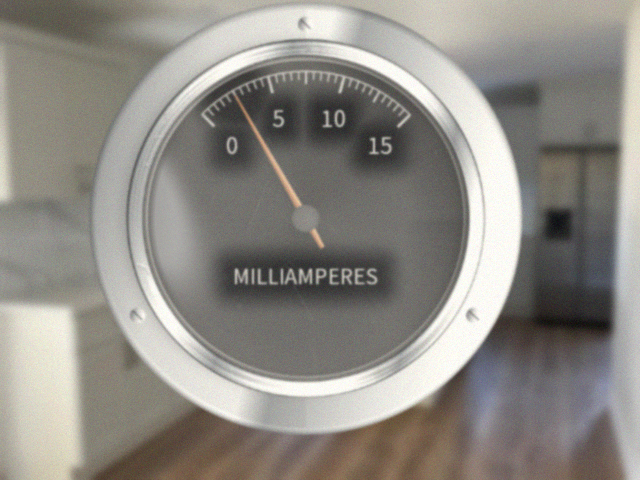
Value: 2.5,mA
